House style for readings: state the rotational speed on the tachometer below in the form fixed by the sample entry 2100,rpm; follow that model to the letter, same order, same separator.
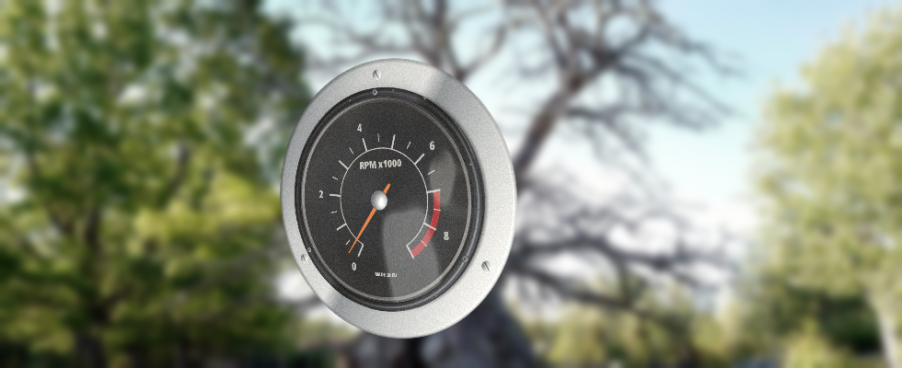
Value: 250,rpm
